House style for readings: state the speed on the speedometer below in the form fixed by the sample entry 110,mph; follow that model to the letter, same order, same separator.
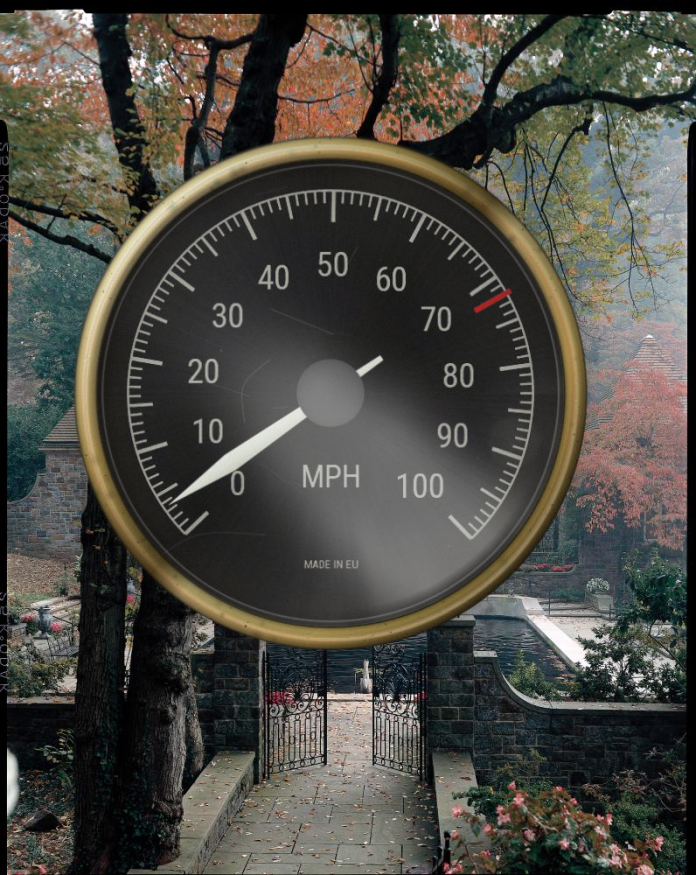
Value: 3.5,mph
